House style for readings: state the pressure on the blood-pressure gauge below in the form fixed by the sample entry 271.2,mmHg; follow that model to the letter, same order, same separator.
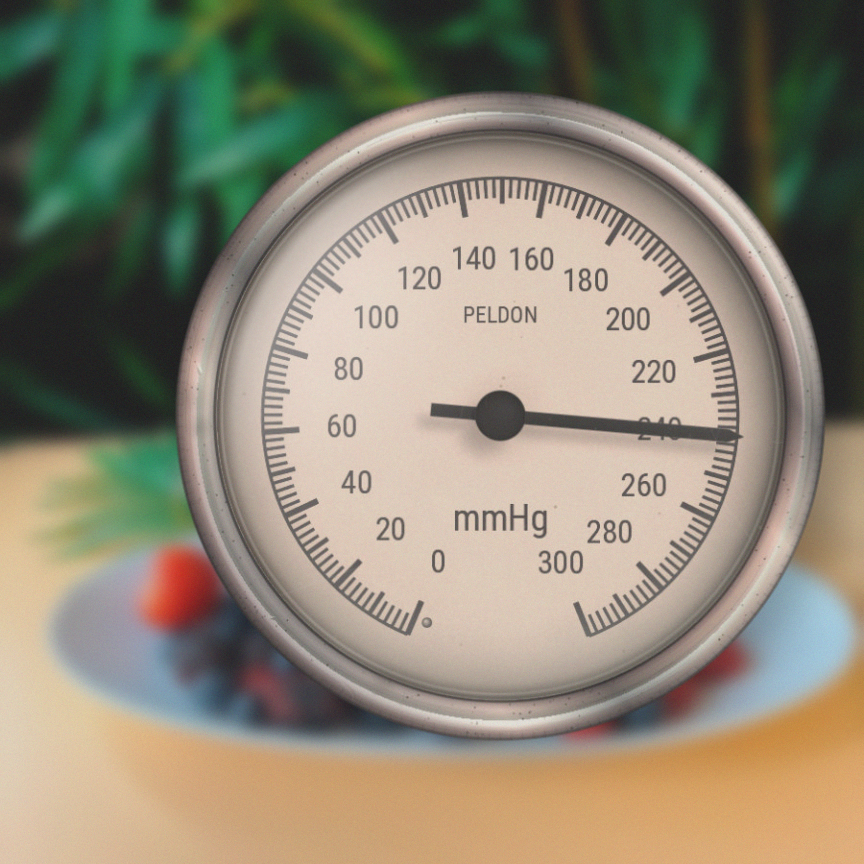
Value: 240,mmHg
